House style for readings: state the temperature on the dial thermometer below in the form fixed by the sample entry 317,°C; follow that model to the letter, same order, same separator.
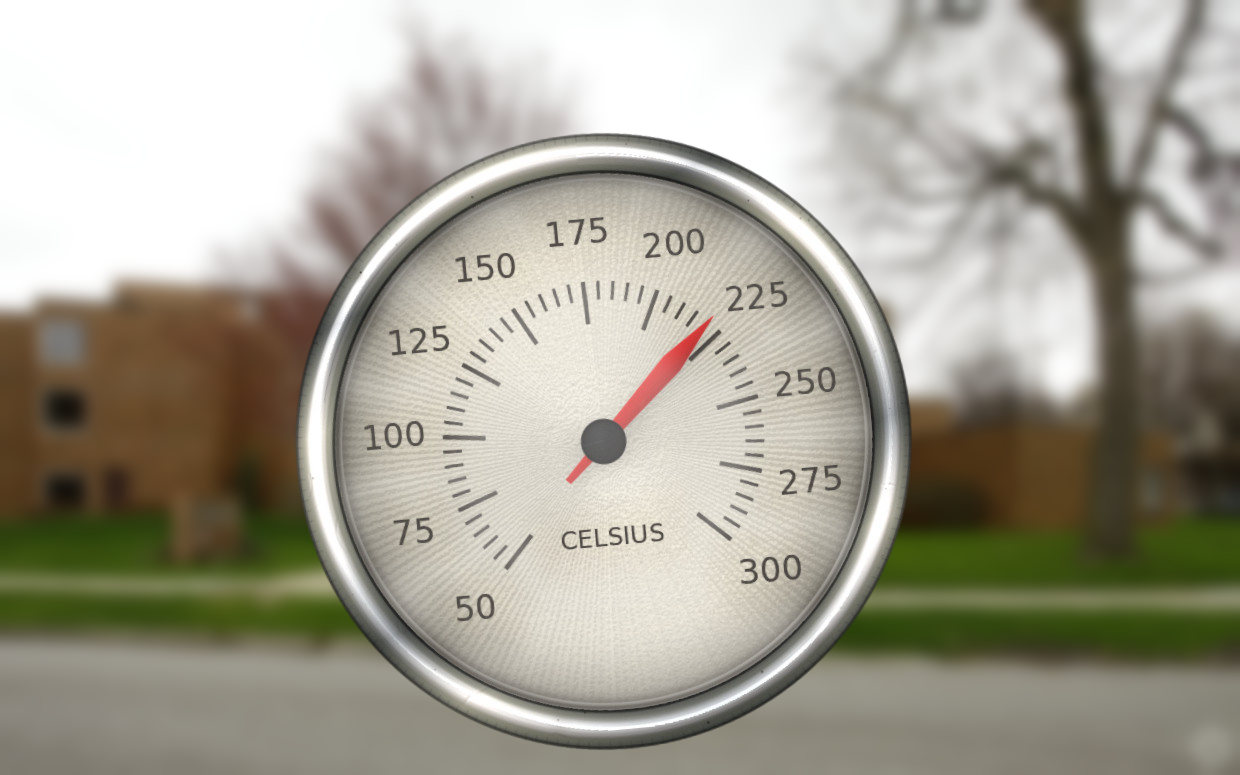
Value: 220,°C
